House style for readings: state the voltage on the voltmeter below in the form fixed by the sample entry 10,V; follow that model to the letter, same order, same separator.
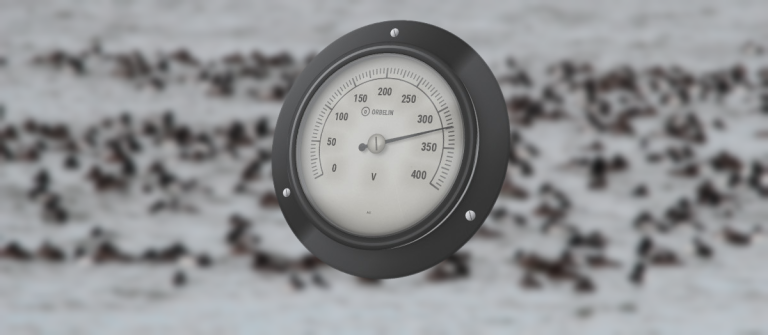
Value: 325,V
